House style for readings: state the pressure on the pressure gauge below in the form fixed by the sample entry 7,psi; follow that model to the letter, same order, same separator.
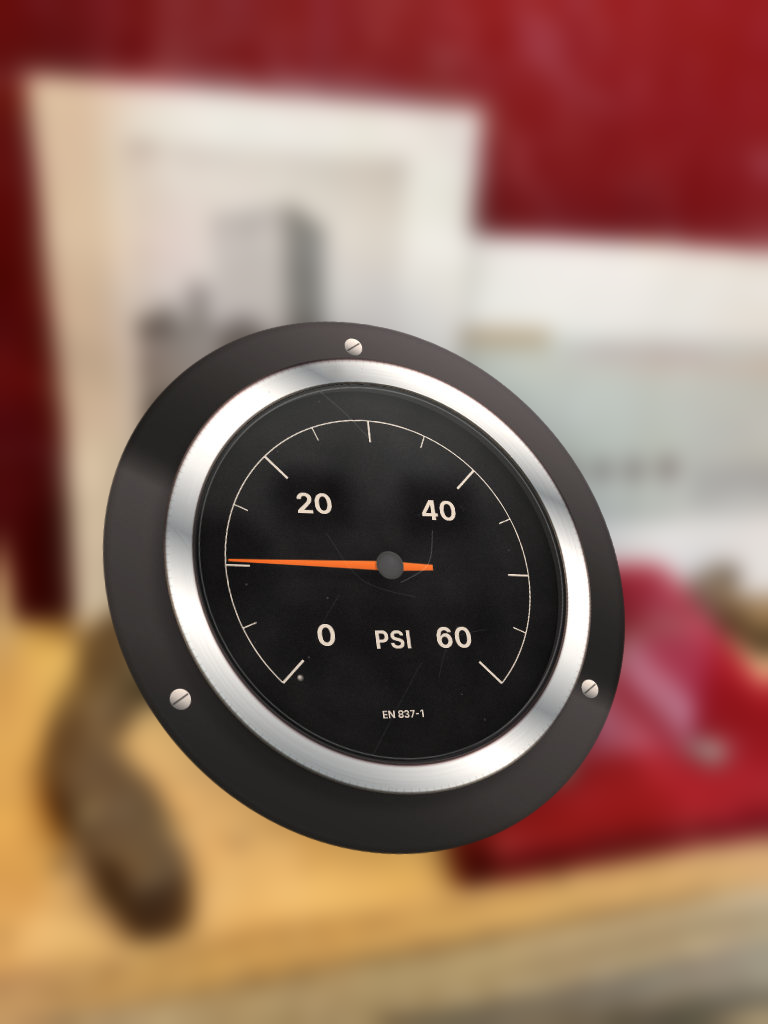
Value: 10,psi
